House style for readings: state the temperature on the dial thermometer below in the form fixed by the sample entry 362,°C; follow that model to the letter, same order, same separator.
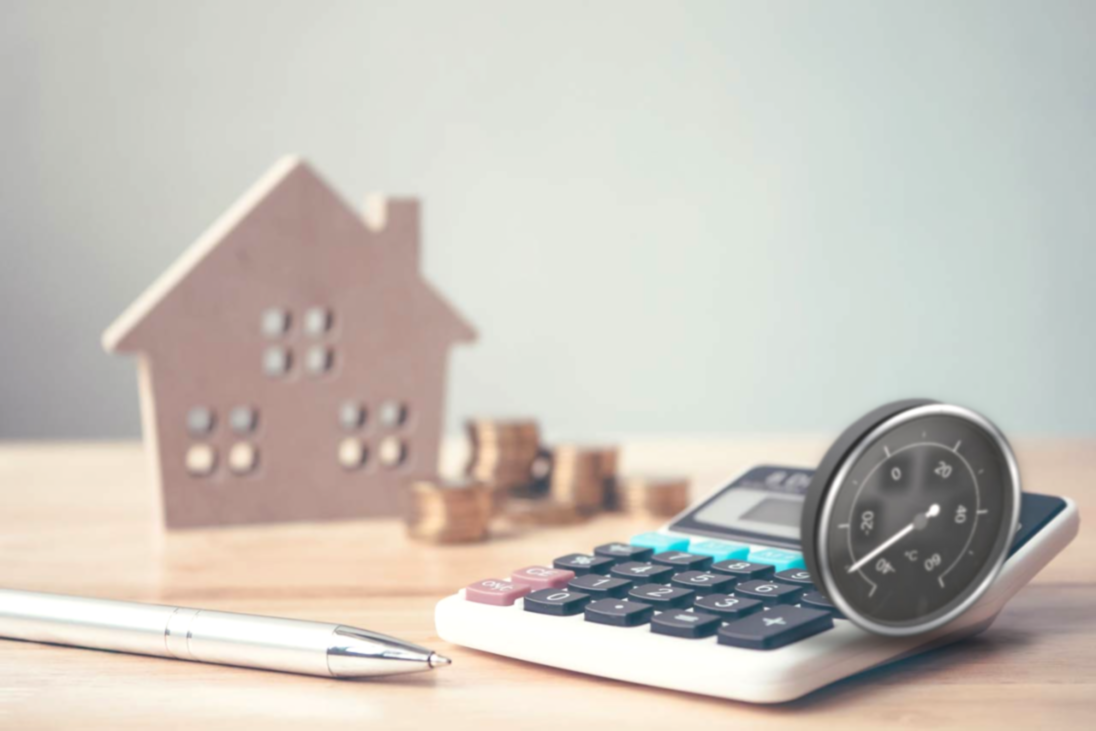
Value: -30,°C
